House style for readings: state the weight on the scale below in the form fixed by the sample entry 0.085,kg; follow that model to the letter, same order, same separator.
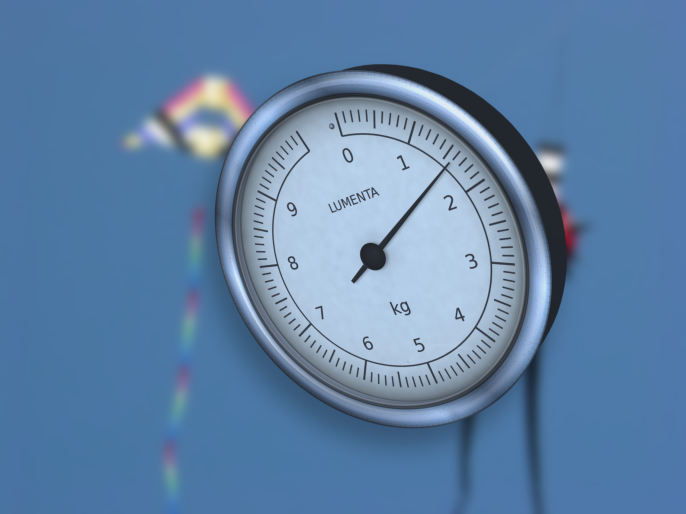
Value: 1.6,kg
